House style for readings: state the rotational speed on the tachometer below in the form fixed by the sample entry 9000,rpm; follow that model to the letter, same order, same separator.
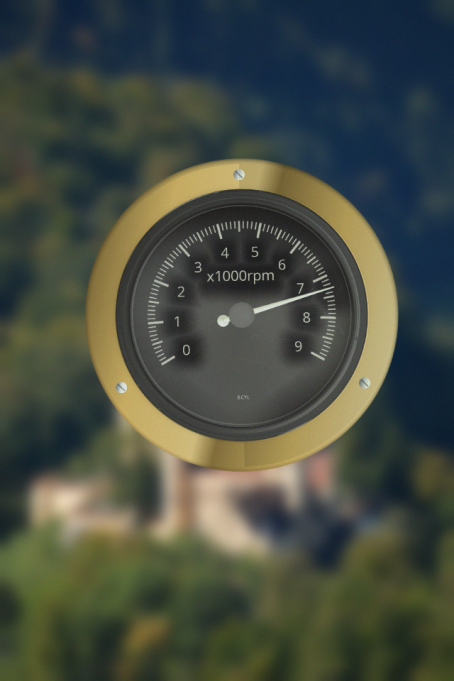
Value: 7300,rpm
